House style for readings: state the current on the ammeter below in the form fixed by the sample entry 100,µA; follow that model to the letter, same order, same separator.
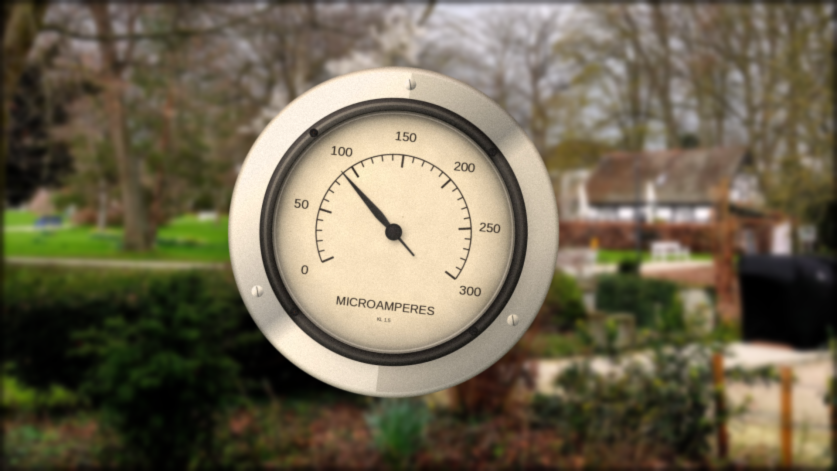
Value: 90,µA
